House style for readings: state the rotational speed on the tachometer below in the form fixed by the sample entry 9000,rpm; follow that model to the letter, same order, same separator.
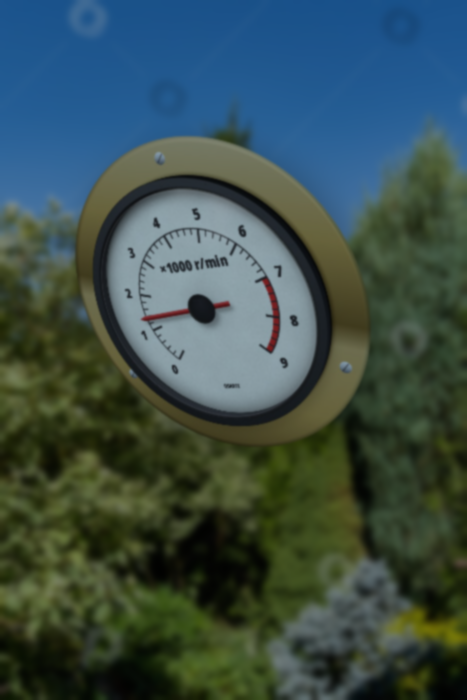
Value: 1400,rpm
